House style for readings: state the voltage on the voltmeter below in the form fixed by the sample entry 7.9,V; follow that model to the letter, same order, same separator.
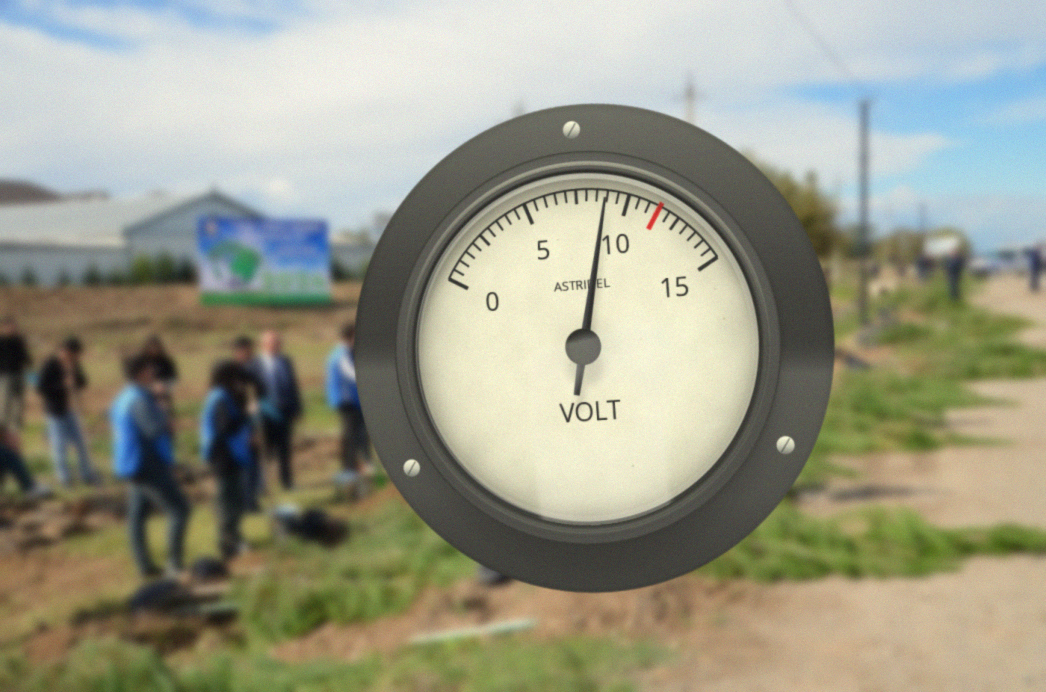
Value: 9,V
